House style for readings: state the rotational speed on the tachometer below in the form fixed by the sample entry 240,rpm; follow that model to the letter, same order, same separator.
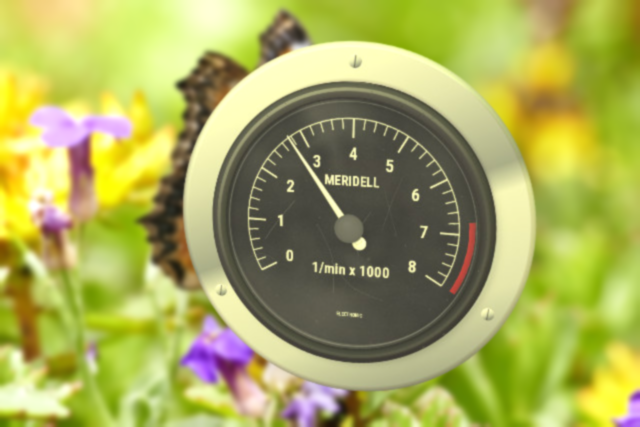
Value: 2800,rpm
